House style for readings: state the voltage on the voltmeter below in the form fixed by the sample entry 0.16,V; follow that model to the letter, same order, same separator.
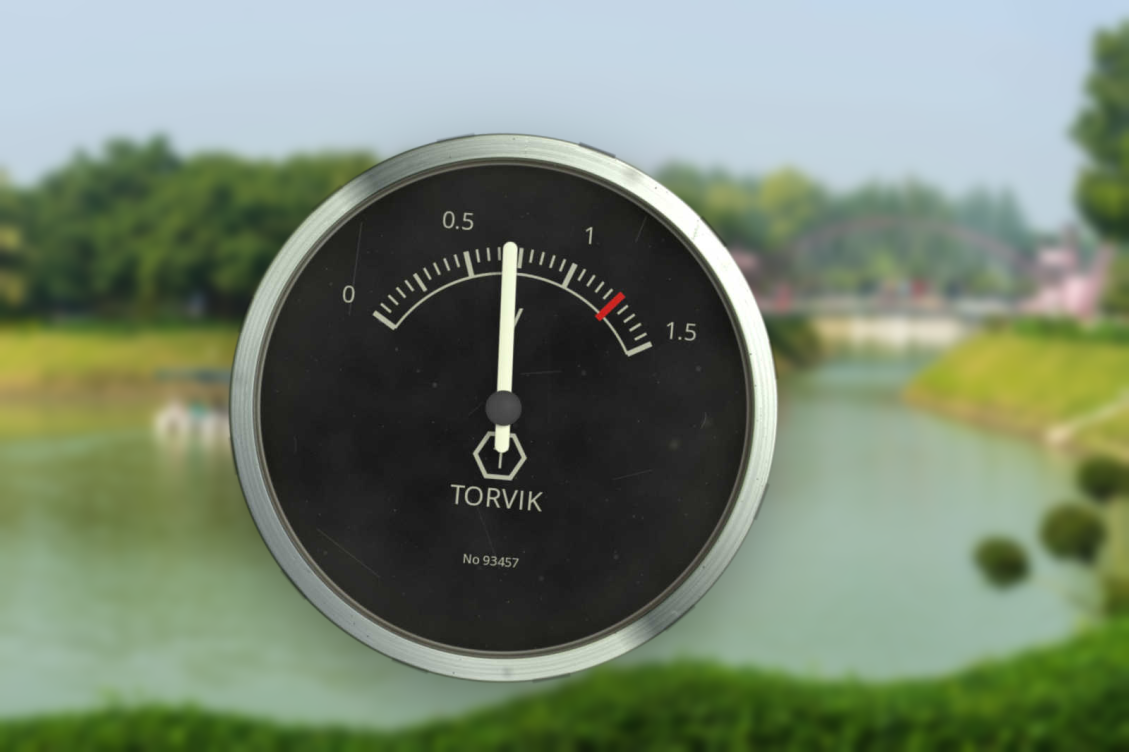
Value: 0.7,V
